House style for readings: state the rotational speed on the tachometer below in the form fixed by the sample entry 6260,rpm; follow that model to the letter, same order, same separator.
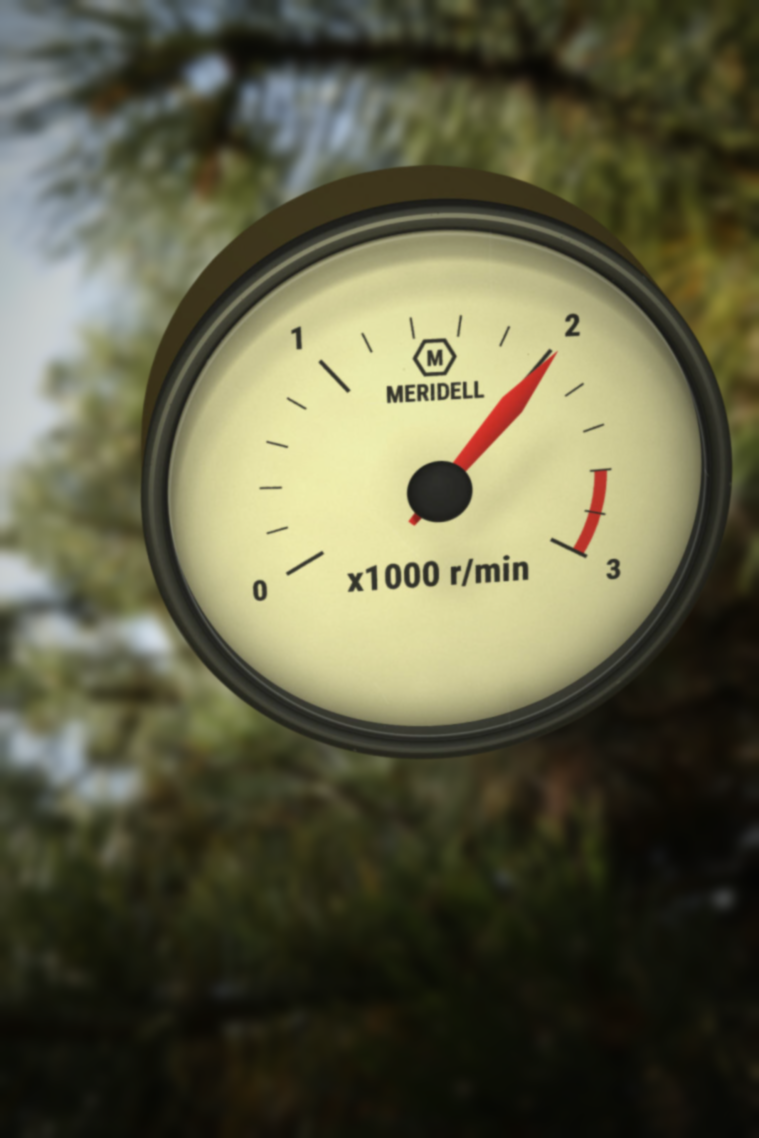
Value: 2000,rpm
